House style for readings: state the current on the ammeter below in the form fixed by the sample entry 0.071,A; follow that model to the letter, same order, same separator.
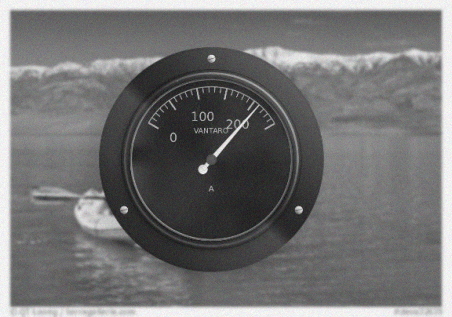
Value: 210,A
